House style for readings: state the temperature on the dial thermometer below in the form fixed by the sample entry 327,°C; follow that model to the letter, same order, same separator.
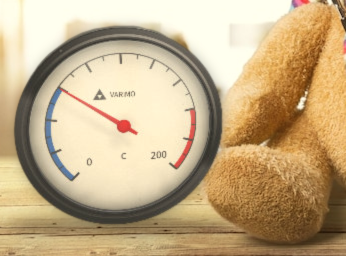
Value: 60,°C
